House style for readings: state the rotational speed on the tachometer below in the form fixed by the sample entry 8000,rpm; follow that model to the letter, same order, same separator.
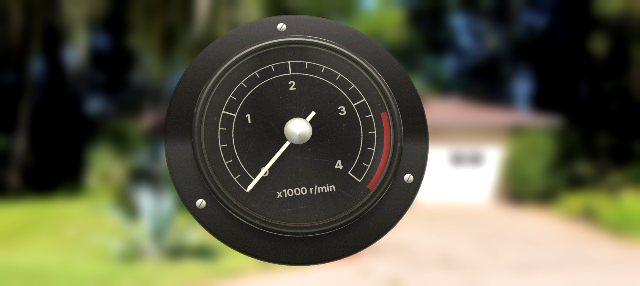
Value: 0,rpm
